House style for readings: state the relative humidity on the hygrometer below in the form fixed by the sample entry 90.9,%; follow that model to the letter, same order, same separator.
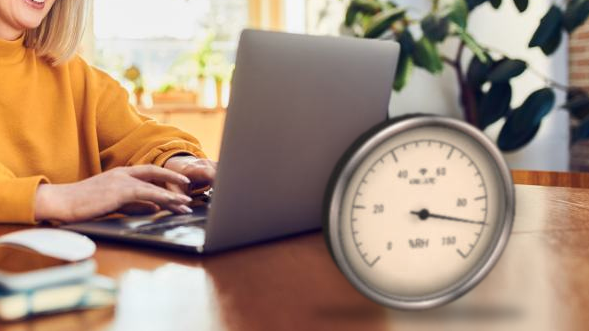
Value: 88,%
